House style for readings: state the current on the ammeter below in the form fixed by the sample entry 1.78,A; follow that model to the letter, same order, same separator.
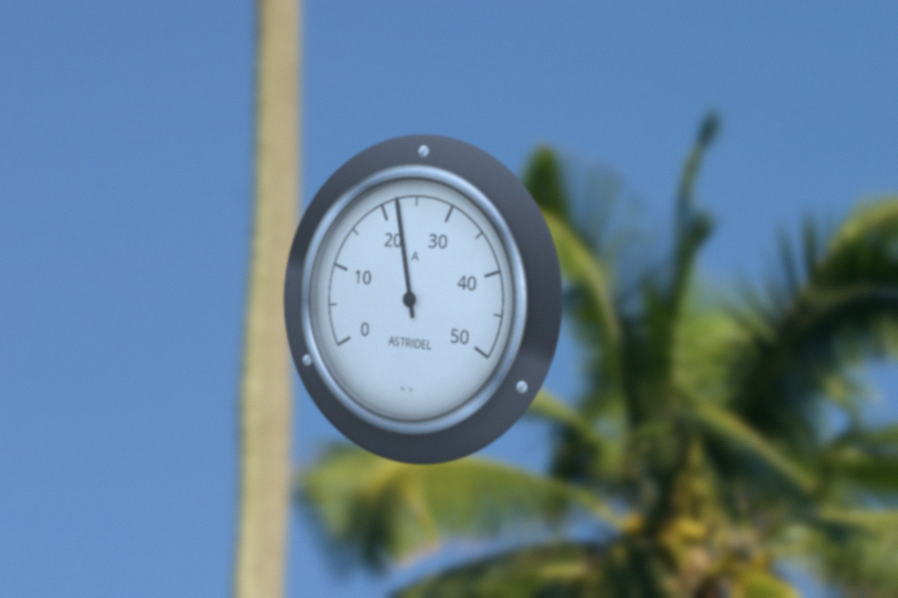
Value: 22.5,A
